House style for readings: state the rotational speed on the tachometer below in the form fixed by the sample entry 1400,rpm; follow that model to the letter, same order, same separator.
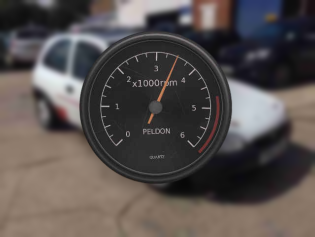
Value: 3500,rpm
